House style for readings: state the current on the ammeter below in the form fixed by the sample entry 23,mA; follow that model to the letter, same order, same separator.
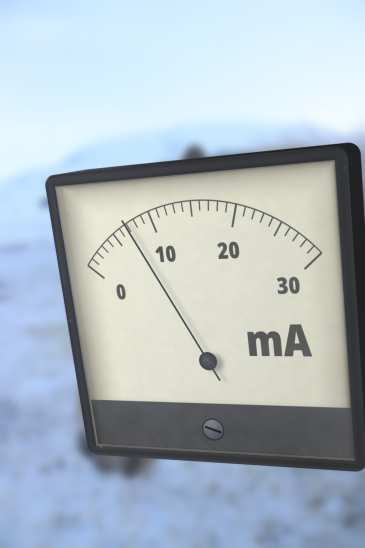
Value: 7,mA
